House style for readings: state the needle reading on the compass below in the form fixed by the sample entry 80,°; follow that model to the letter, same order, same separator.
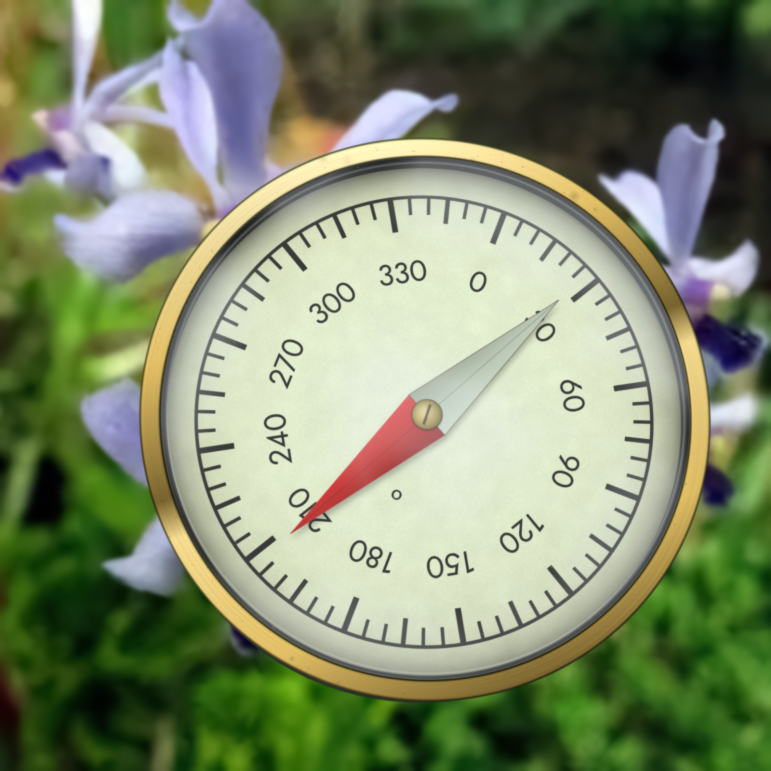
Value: 207.5,°
